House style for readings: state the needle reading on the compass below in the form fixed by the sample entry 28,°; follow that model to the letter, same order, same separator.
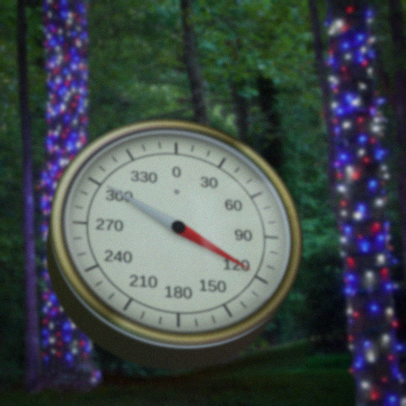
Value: 120,°
